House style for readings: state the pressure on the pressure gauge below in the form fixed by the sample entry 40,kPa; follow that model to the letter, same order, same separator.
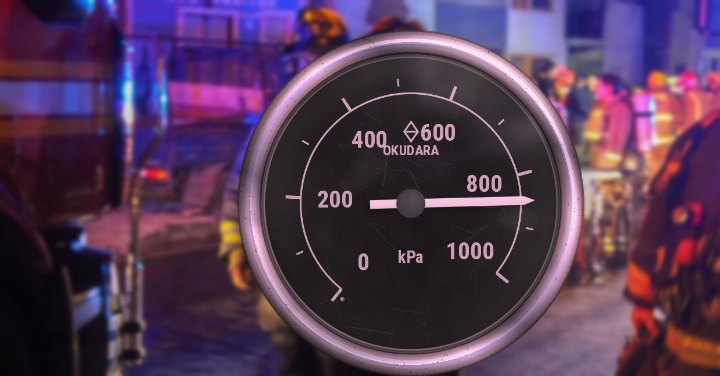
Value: 850,kPa
